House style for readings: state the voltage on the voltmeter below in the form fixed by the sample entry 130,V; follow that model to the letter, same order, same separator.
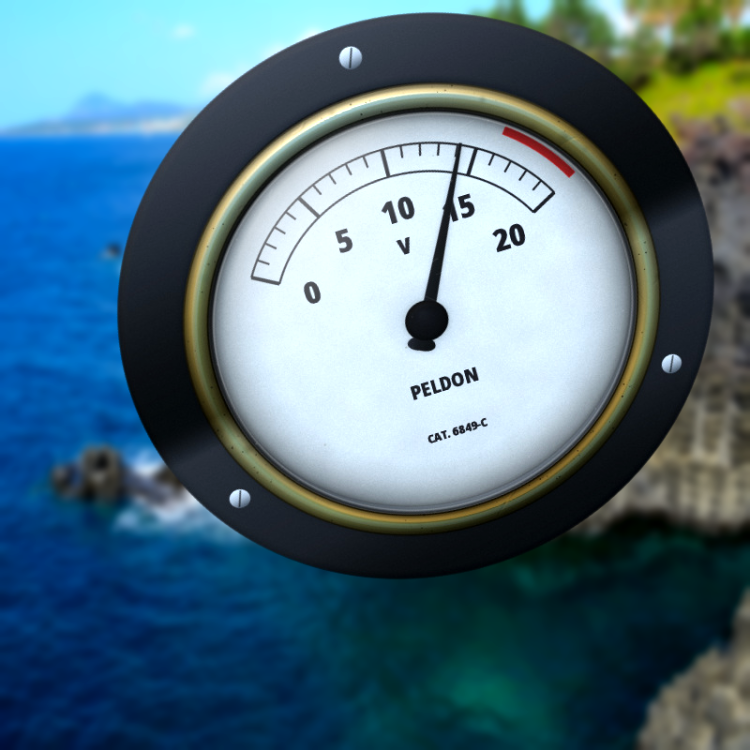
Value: 14,V
